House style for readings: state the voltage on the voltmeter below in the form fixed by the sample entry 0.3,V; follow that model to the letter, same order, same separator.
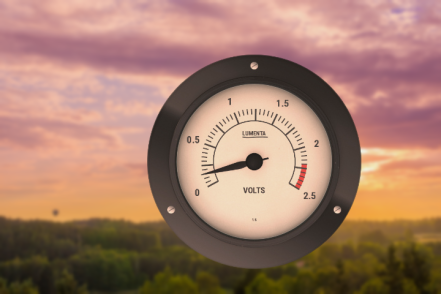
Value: 0.15,V
